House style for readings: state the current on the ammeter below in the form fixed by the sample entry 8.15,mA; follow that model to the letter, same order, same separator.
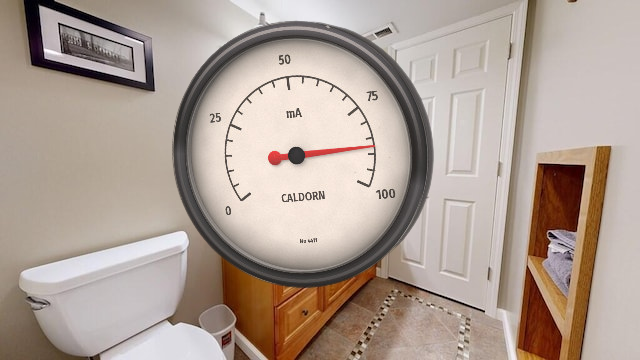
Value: 87.5,mA
